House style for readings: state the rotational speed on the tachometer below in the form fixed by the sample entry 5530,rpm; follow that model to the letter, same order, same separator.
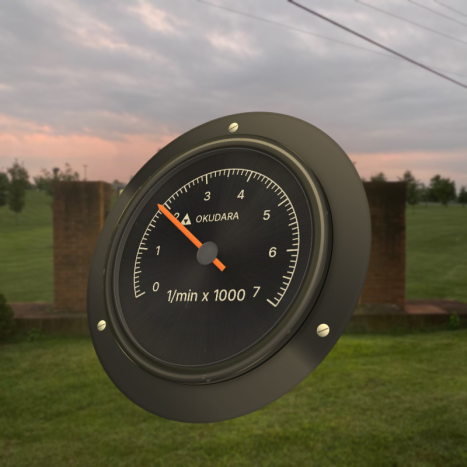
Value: 1900,rpm
